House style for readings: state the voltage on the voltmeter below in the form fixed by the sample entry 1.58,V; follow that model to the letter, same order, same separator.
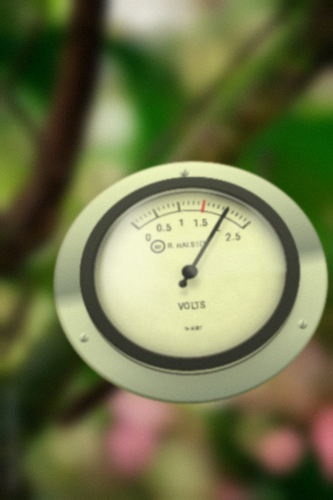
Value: 2,V
